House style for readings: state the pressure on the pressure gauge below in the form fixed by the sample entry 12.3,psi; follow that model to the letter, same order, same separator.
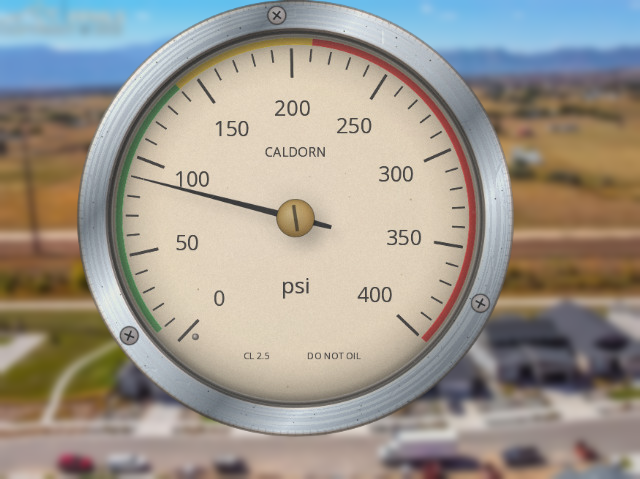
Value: 90,psi
